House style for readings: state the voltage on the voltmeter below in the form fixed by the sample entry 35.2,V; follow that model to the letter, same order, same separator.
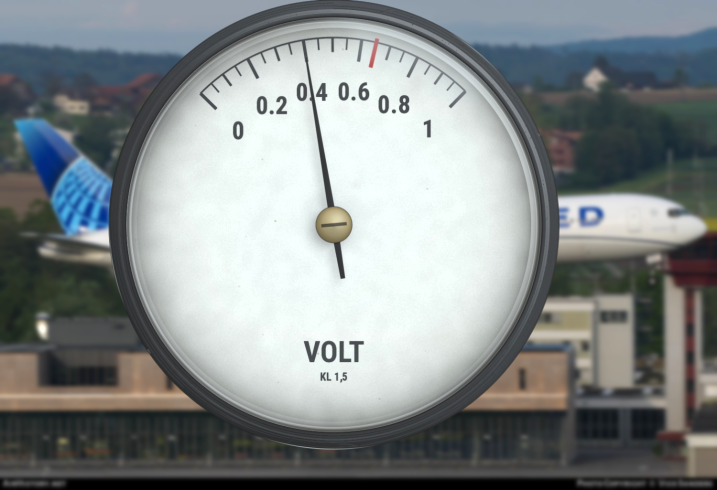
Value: 0.4,V
